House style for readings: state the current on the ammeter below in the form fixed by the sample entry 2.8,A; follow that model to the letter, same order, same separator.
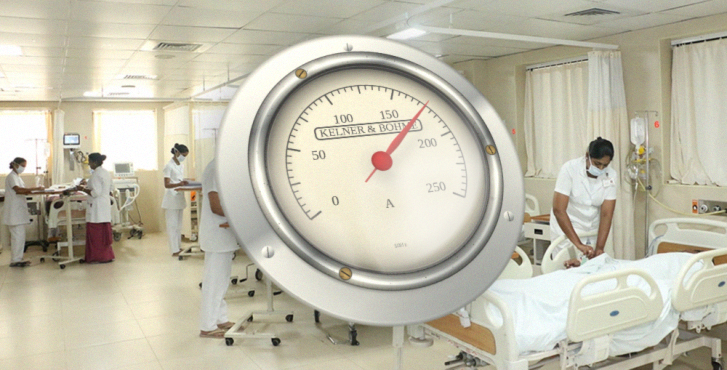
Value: 175,A
